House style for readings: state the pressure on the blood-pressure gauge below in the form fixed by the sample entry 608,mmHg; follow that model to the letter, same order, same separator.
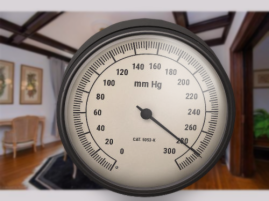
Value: 280,mmHg
